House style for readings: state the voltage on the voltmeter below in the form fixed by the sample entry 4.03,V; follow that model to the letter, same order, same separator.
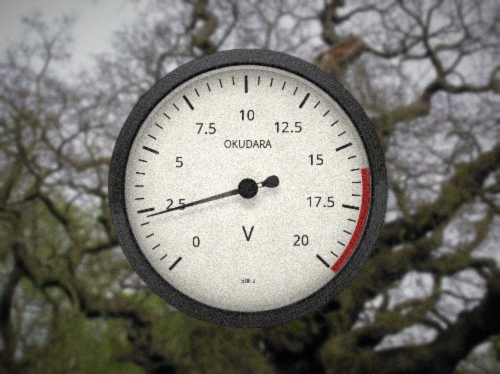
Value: 2.25,V
